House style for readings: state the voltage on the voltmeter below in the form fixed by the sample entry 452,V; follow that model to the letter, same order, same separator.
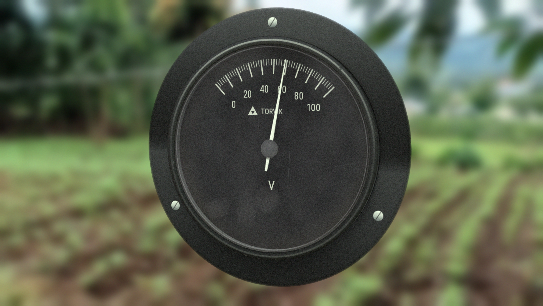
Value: 60,V
